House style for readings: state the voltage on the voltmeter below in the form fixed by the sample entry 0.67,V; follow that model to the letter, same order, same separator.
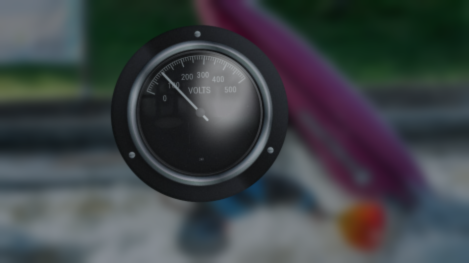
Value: 100,V
